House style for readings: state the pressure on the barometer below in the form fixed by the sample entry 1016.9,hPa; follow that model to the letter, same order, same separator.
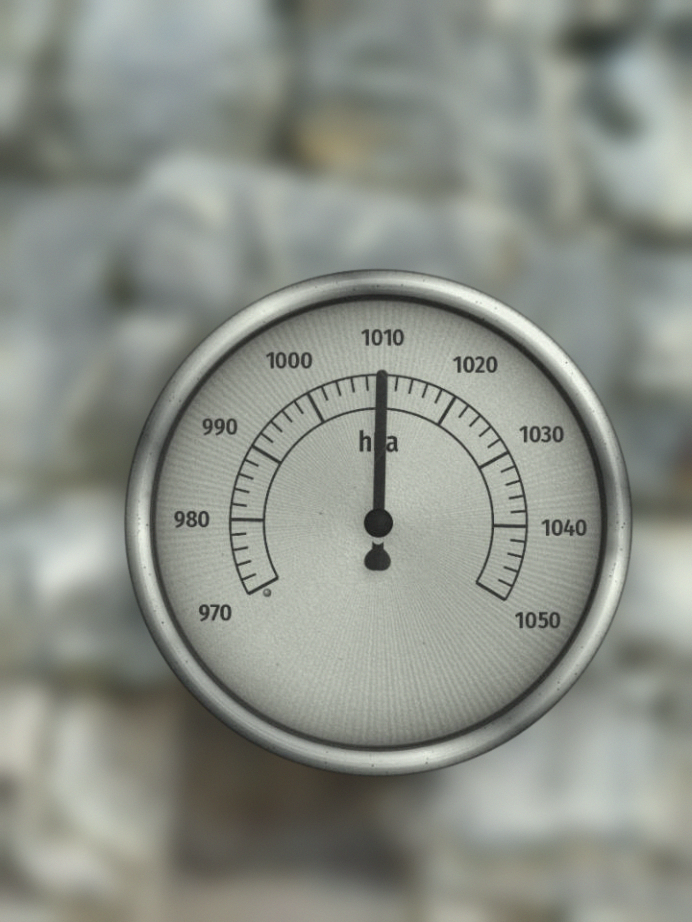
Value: 1010,hPa
